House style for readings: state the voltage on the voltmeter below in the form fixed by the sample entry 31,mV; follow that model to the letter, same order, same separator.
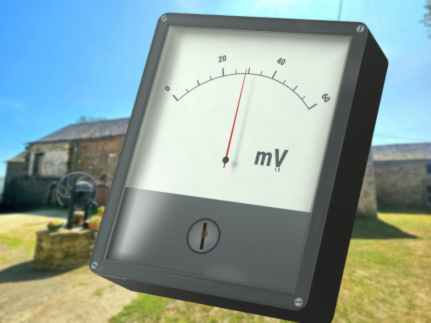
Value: 30,mV
